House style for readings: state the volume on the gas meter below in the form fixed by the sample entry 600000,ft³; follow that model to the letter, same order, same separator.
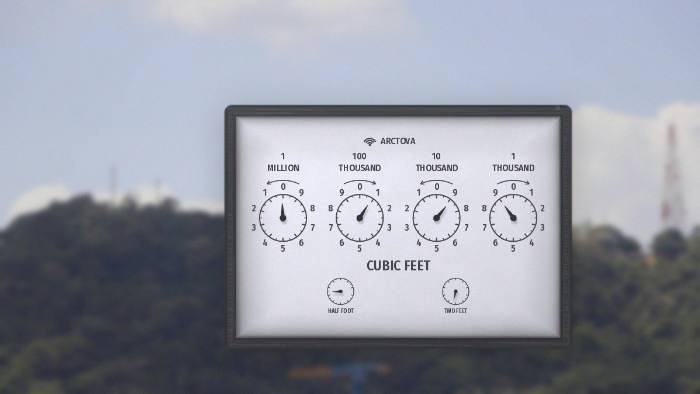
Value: 8900,ft³
